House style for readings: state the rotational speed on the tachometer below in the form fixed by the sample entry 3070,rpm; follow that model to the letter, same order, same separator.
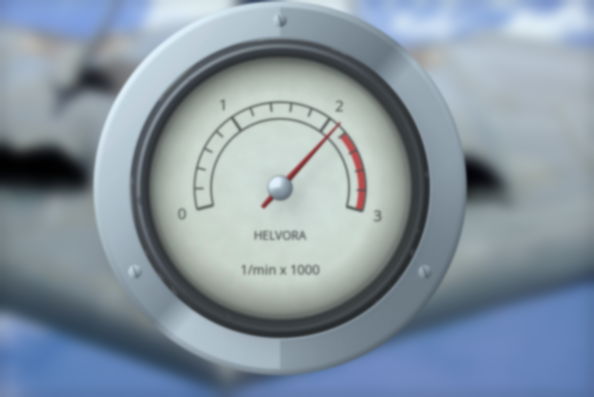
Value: 2100,rpm
